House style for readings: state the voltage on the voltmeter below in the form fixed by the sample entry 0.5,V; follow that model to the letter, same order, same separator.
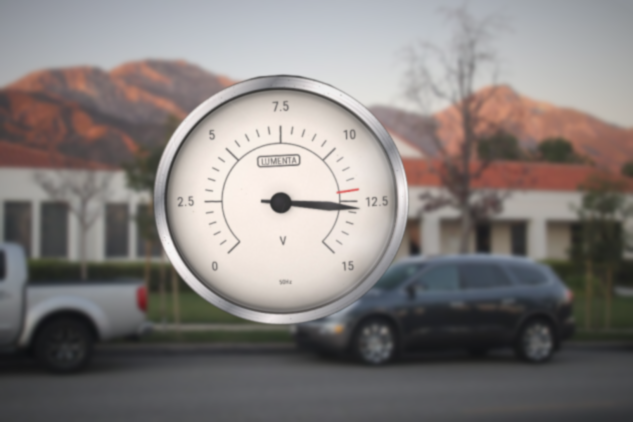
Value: 12.75,V
